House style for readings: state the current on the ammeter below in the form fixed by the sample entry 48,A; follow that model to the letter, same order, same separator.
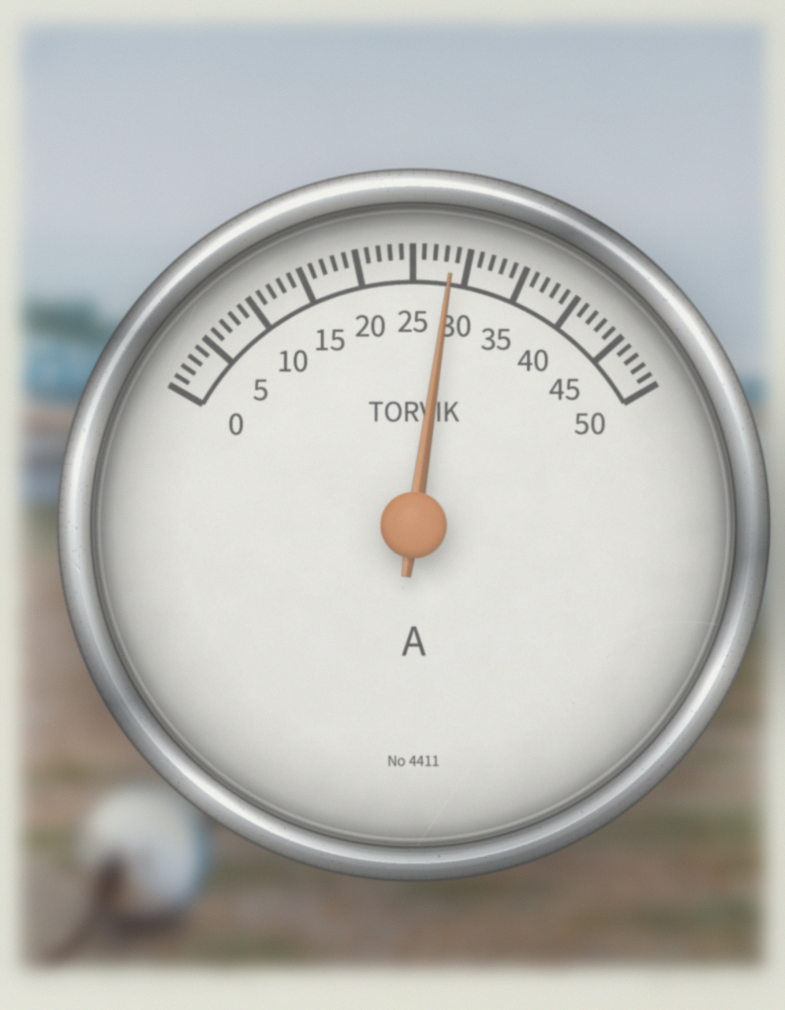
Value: 28.5,A
